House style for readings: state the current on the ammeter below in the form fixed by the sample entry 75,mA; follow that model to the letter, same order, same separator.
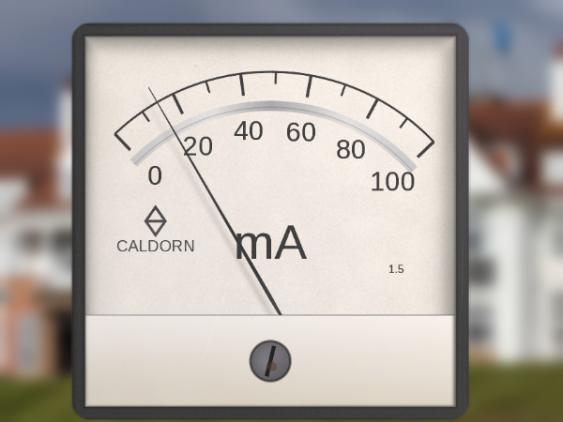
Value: 15,mA
